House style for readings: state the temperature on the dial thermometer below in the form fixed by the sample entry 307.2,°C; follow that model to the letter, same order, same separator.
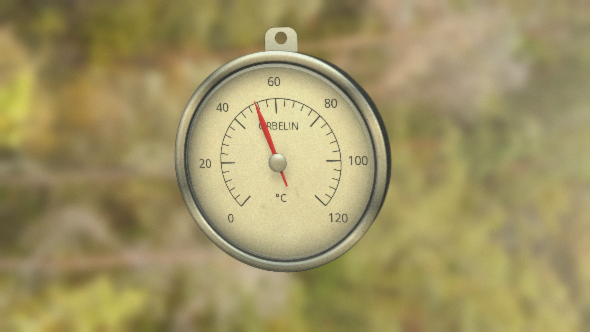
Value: 52,°C
